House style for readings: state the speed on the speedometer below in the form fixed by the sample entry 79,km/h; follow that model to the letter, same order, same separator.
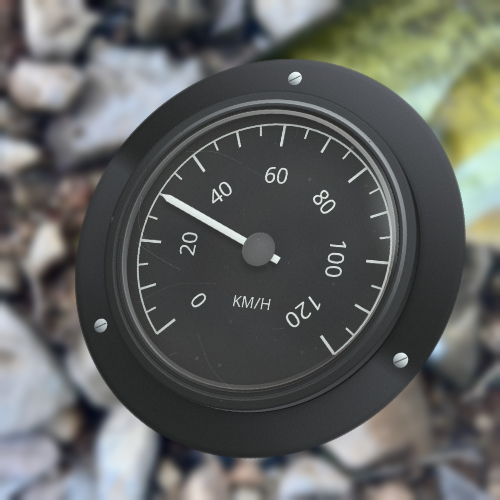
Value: 30,km/h
